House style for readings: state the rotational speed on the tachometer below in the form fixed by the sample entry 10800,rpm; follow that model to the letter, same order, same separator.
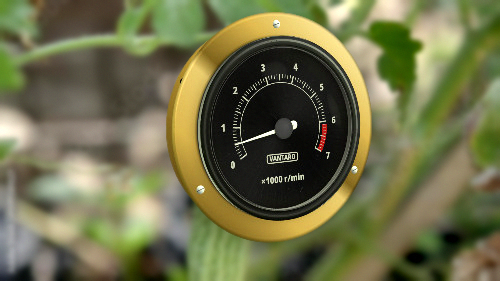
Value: 500,rpm
